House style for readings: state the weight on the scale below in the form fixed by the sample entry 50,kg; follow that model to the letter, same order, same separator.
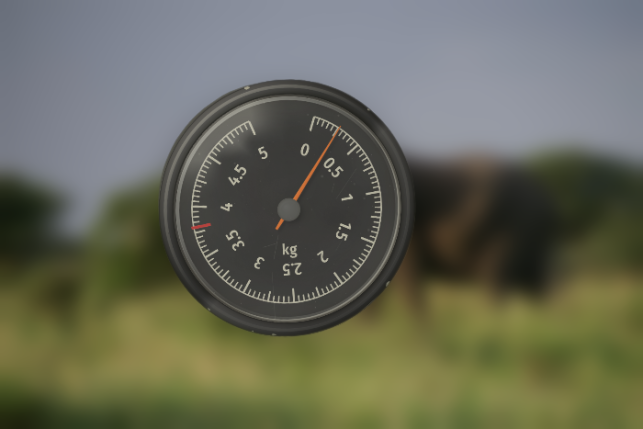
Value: 0.25,kg
